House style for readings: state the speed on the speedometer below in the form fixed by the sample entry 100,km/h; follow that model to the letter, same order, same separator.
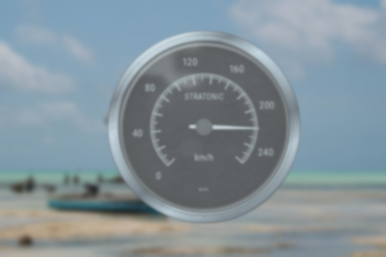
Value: 220,km/h
